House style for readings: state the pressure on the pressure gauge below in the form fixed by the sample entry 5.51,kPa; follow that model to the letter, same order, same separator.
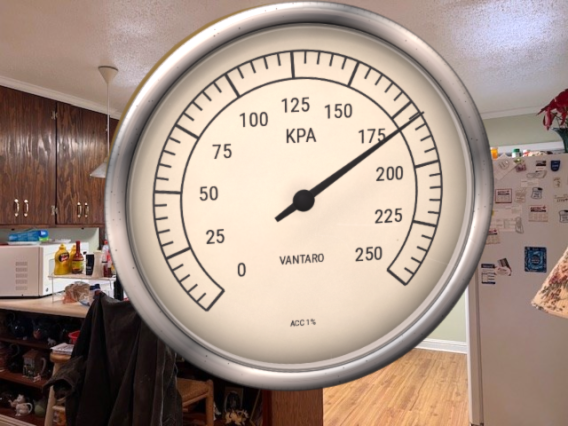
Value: 180,kPa
